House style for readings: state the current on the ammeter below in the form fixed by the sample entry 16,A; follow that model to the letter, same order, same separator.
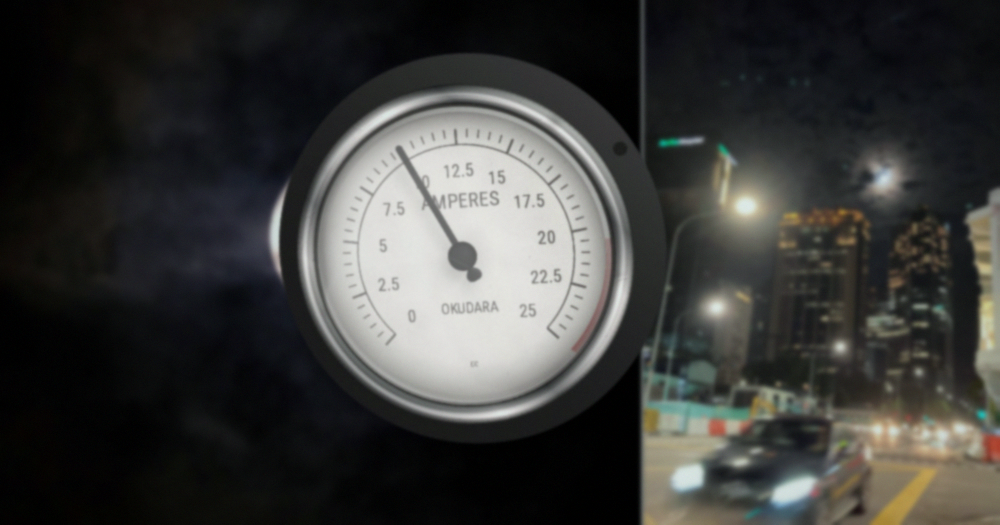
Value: 10,A
